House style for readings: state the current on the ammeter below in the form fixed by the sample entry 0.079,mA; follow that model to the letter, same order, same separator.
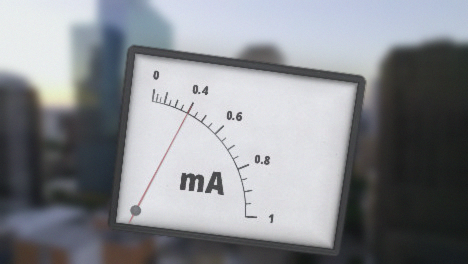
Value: 0.4,mA
